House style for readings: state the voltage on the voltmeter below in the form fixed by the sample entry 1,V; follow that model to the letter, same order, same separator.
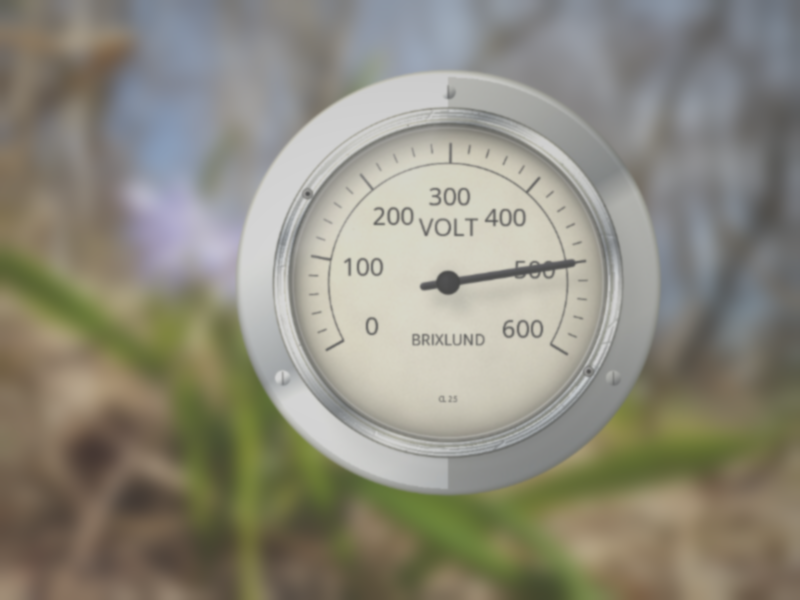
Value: 500,V
